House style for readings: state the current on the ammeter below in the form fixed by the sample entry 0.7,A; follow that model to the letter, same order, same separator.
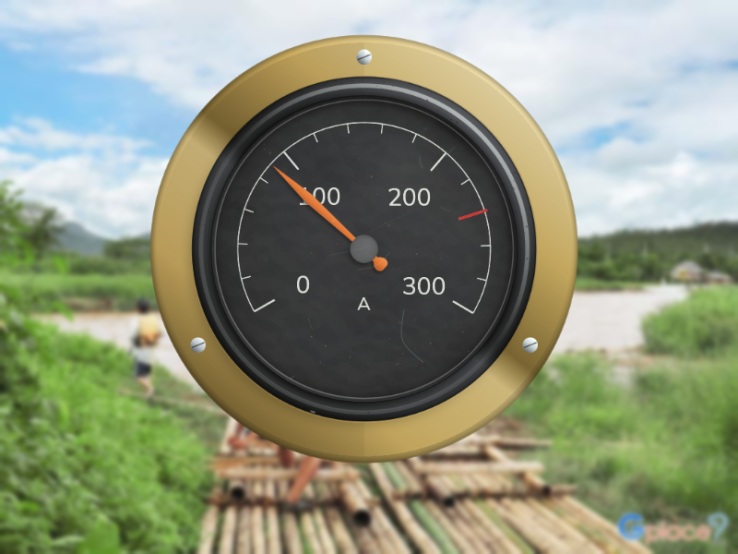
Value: 90,A
